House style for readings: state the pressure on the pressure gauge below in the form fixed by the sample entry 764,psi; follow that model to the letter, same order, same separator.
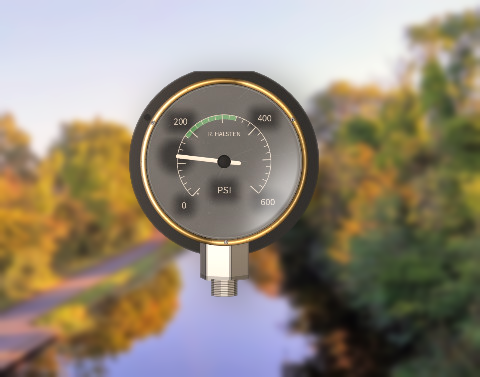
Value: 120,psi
